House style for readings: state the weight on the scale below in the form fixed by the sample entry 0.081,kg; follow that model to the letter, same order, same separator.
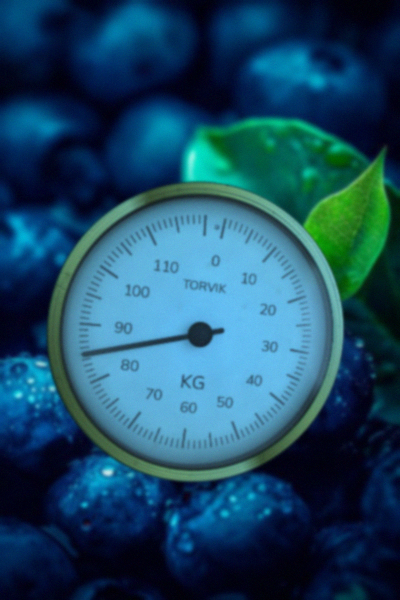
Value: 85,kg
